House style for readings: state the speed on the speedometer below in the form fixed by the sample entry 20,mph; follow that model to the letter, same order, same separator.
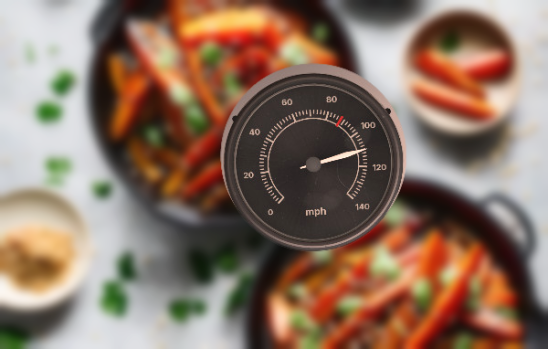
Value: 110,mph
